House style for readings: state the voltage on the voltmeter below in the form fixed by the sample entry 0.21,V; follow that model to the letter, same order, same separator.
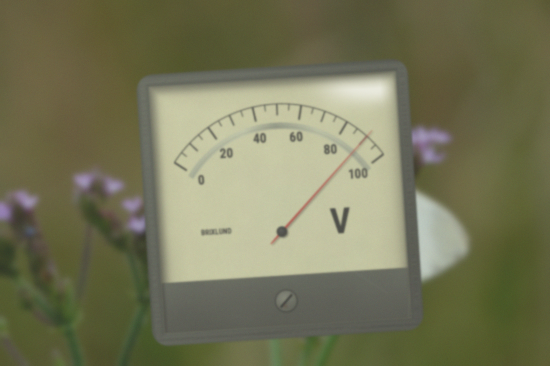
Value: 90,V
